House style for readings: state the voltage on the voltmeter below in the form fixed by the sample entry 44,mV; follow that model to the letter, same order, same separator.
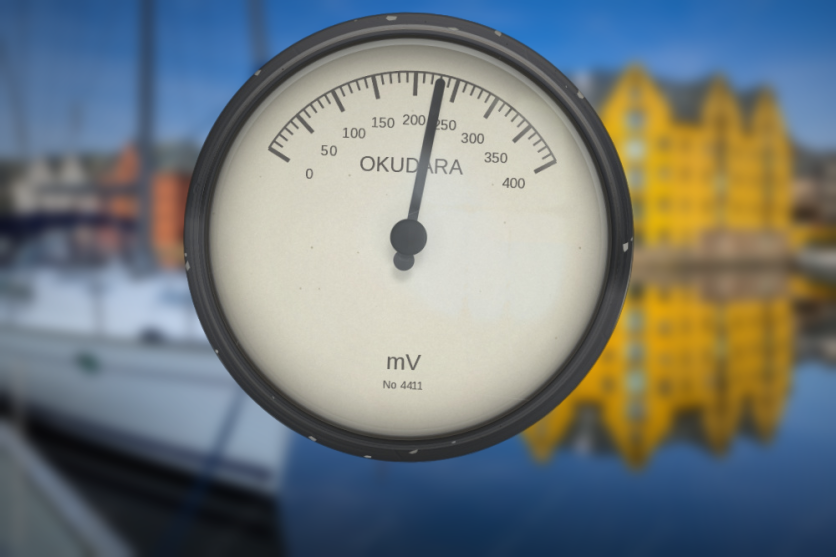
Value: 230,mV
